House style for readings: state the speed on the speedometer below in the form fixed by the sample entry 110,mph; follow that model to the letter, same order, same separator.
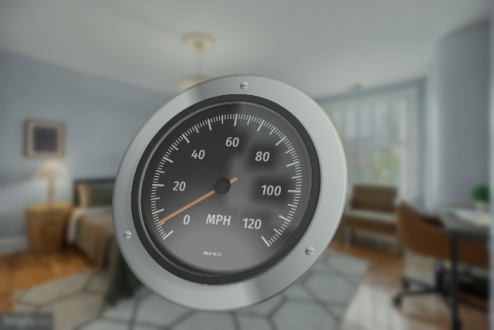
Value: 5,mph
